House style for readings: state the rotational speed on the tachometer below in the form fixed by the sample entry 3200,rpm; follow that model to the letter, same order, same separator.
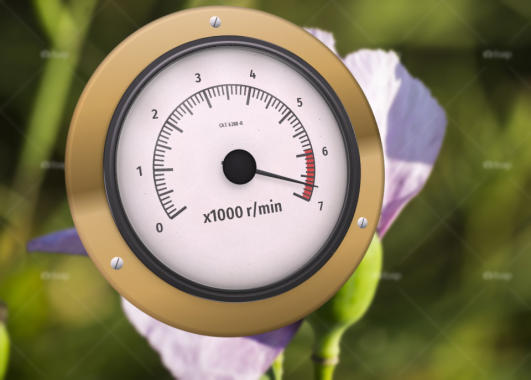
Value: 6700,rpm
